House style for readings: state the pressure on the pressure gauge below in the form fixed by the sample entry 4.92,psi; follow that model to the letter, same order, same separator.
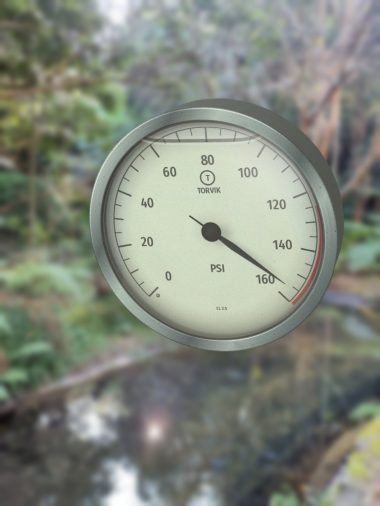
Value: 155,psi
